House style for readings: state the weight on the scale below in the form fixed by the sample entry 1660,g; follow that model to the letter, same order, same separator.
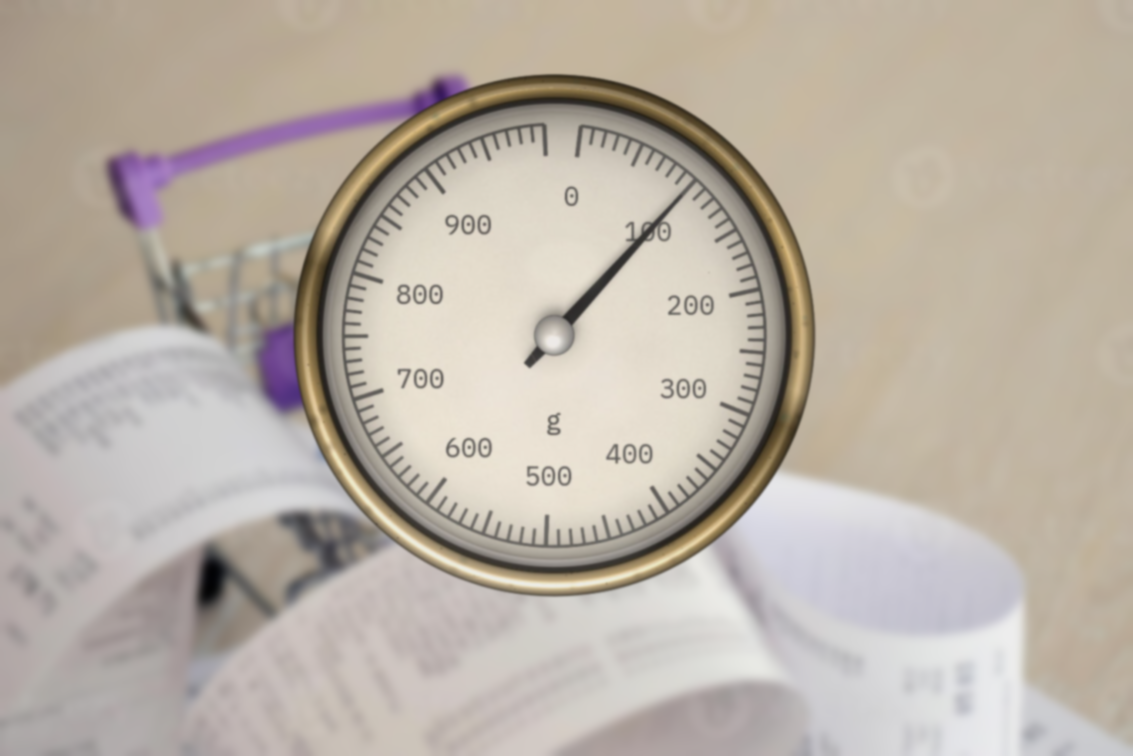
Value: 100,g
